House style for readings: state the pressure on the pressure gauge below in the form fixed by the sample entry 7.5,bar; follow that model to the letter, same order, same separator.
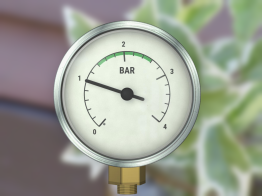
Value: 1,bar
